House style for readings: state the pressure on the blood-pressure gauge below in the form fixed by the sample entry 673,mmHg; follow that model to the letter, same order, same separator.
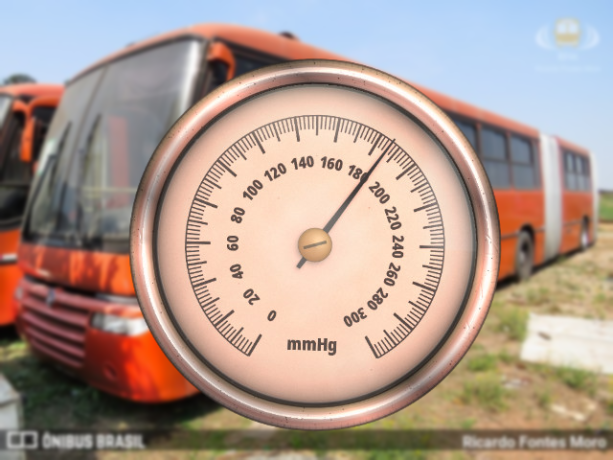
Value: 186,mmHg
